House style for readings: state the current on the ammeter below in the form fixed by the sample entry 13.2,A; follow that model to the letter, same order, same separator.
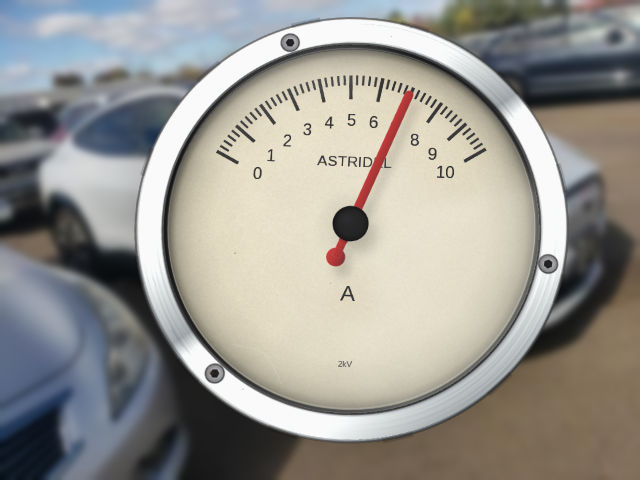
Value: 7,A
